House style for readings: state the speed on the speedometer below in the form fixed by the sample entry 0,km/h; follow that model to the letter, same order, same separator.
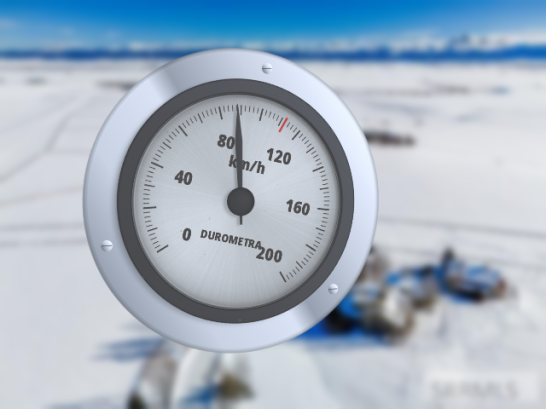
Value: 88,km/h
